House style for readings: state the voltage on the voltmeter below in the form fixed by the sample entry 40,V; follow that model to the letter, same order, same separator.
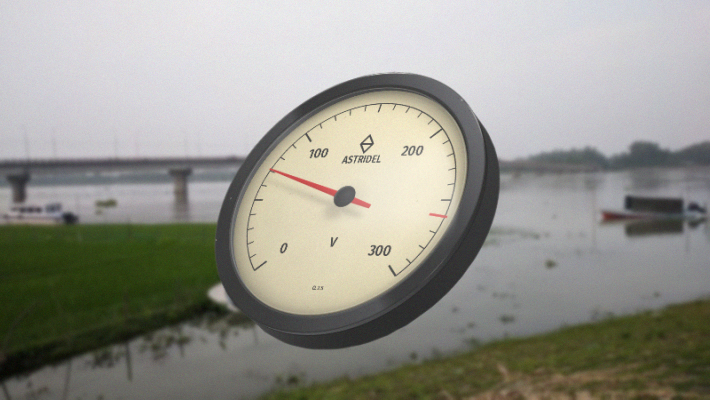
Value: 70,V
